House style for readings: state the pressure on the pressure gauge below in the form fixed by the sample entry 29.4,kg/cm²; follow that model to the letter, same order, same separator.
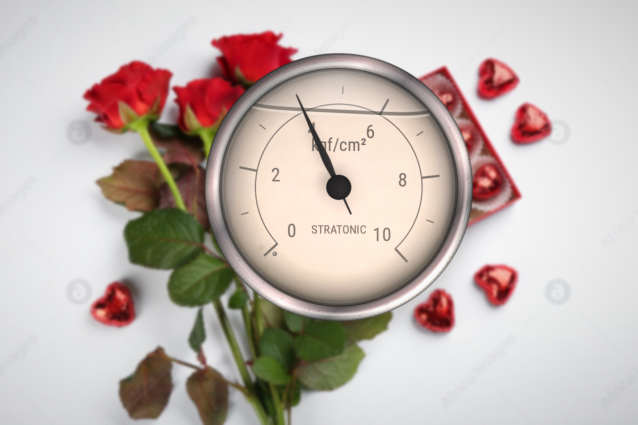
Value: 4,kg/cm²
